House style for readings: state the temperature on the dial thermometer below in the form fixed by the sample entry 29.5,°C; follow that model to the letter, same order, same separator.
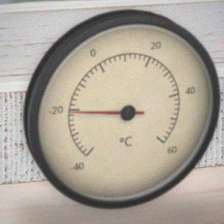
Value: -20,°C
